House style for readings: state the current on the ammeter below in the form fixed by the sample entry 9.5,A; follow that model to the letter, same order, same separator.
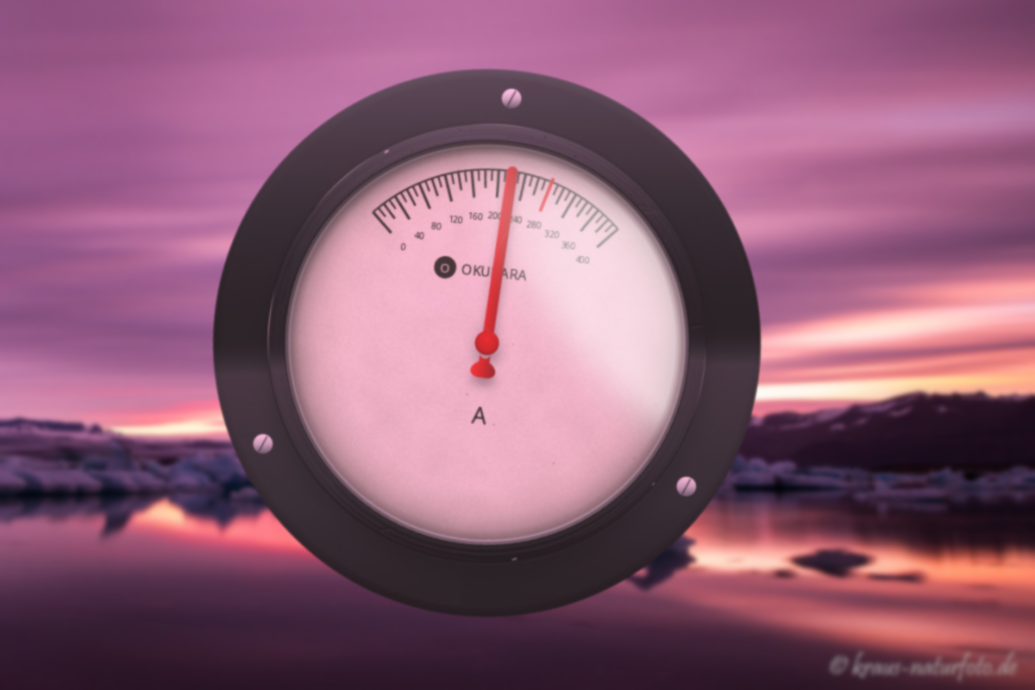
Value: 220,A
